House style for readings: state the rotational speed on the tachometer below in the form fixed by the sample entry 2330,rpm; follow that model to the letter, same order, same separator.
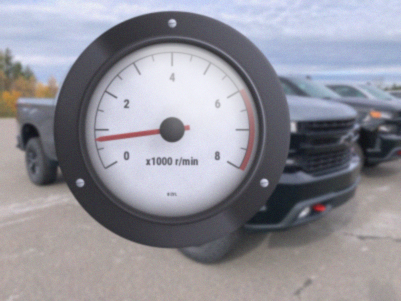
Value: 750,rpm
